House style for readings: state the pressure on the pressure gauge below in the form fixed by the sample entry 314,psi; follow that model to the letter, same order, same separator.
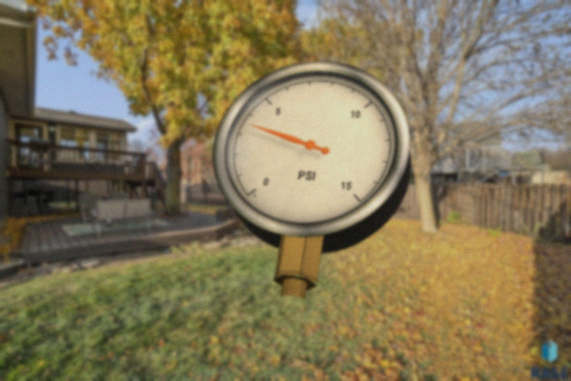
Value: 3.5,psi
